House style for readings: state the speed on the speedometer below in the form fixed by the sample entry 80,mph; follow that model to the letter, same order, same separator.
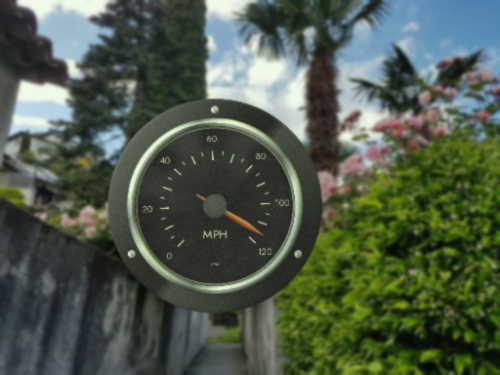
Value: 115,mph
